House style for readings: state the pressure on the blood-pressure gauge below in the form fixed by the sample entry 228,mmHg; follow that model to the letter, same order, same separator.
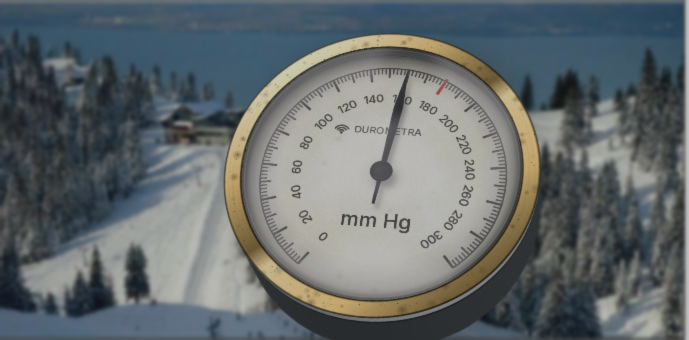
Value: 160,mmHg
